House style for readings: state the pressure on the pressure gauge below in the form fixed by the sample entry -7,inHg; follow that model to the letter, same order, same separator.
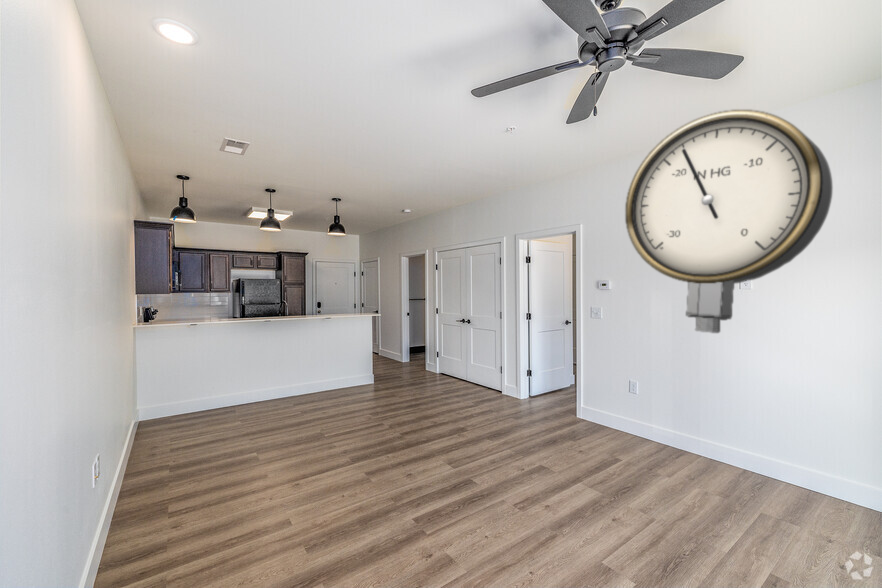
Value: -18,inHg
